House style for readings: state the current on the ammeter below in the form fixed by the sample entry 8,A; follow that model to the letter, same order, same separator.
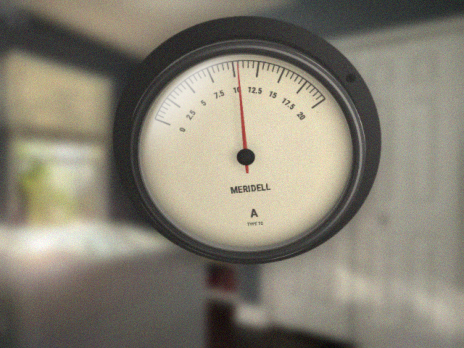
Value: 10.5,A
